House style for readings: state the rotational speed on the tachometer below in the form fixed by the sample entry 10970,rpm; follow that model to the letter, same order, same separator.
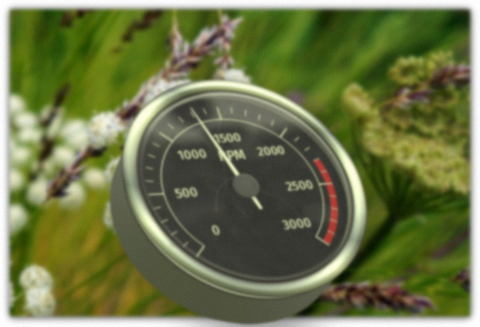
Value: 1300,rpm
